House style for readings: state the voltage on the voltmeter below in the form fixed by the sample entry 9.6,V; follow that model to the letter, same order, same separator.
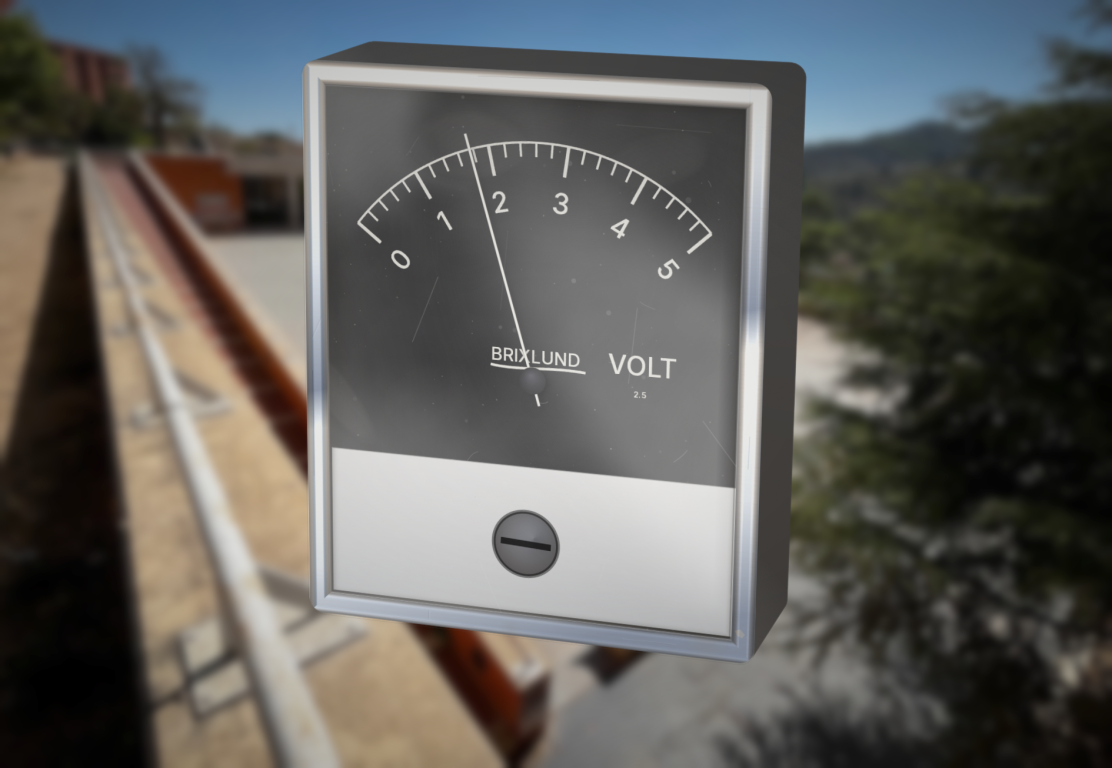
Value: 1.8,V
